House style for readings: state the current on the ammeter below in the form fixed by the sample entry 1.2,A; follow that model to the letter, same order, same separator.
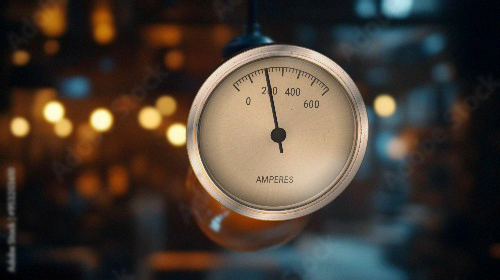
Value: 200,A
